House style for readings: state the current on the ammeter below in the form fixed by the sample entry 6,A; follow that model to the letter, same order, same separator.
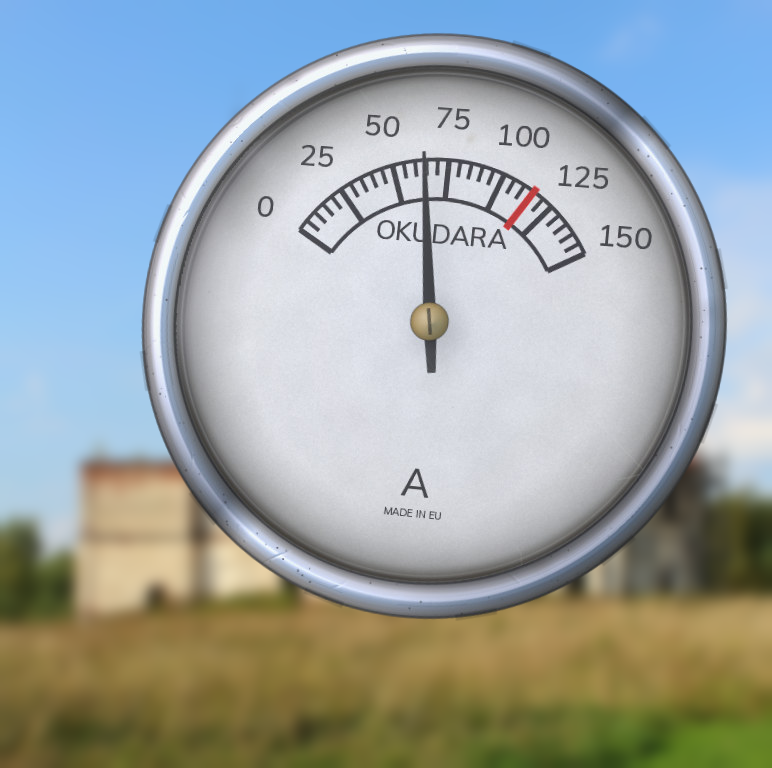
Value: 65,A
